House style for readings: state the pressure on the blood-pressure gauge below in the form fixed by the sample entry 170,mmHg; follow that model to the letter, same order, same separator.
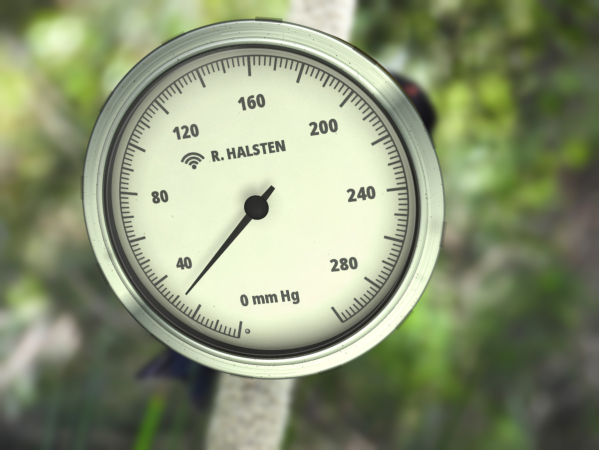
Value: 28,mmHg
